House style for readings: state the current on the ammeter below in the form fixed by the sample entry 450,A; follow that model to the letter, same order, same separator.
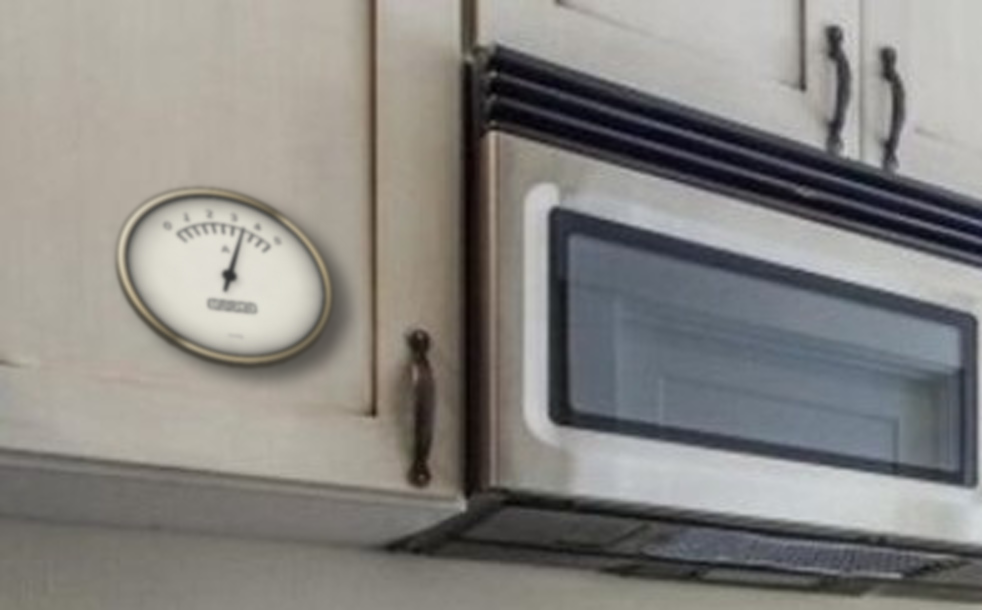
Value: 3.5,A
